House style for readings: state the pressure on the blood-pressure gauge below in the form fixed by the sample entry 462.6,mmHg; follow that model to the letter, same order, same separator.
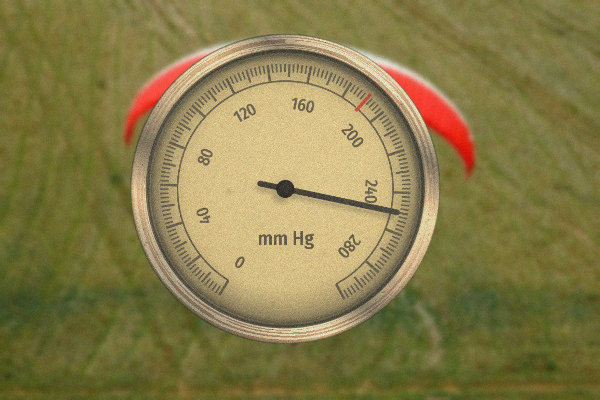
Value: 250,mmHg
